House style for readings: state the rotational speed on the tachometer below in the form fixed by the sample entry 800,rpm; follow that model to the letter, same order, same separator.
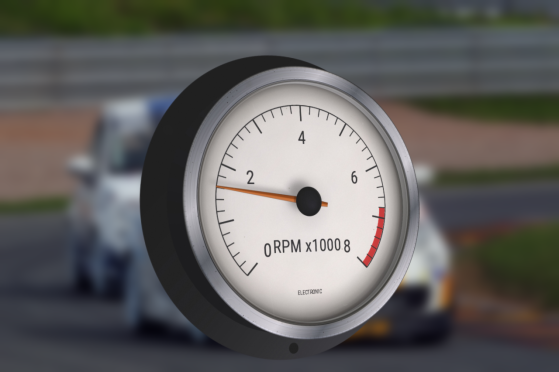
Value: 1600,rpm
